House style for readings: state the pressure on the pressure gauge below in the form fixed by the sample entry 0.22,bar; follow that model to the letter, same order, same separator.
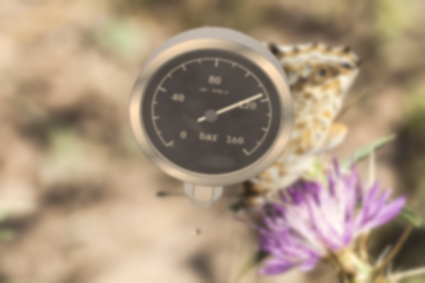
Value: 115,bar
